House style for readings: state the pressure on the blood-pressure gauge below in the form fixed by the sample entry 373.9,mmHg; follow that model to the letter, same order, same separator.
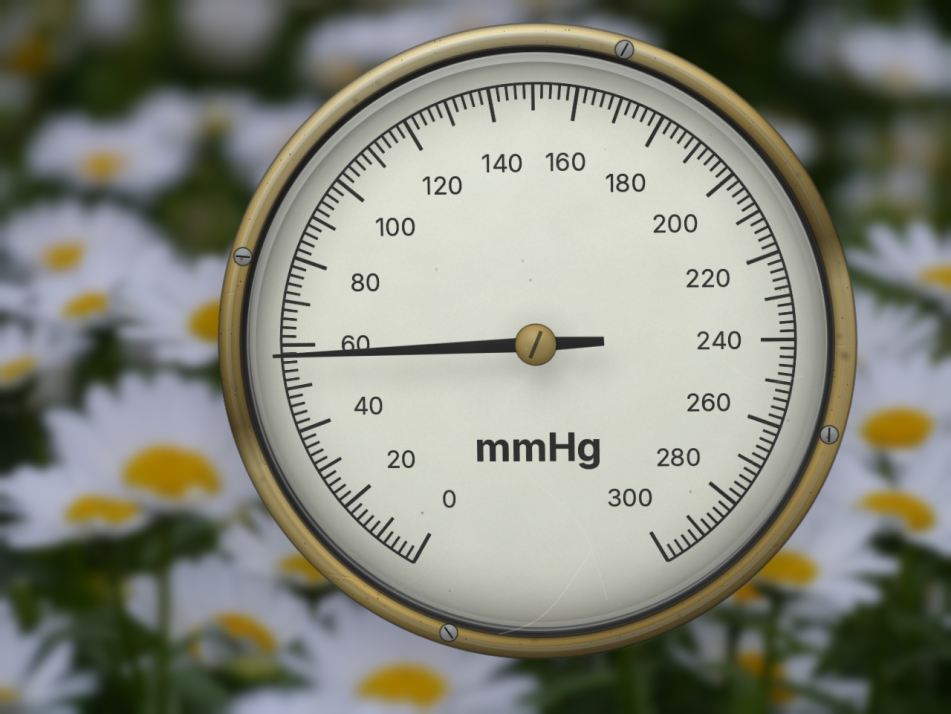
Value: 58,mmHg
